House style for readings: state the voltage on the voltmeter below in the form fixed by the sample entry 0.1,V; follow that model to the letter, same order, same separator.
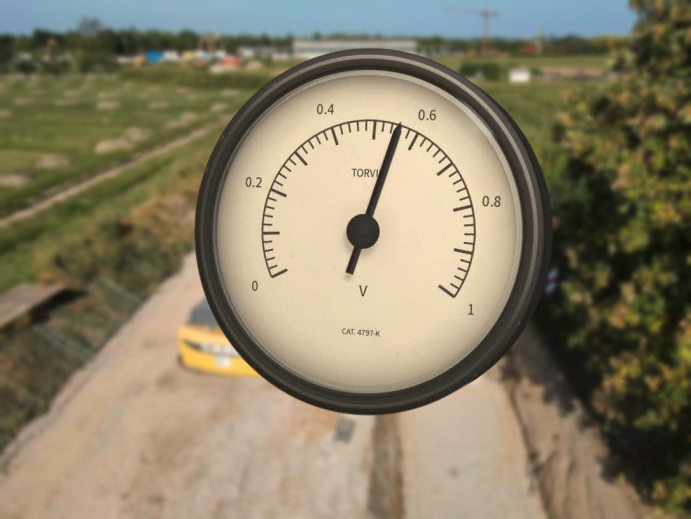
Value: 0.56,V
